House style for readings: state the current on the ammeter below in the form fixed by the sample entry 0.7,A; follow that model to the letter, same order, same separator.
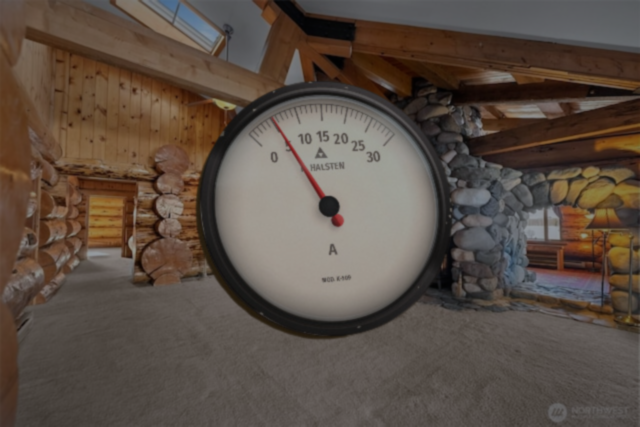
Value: 5,A
